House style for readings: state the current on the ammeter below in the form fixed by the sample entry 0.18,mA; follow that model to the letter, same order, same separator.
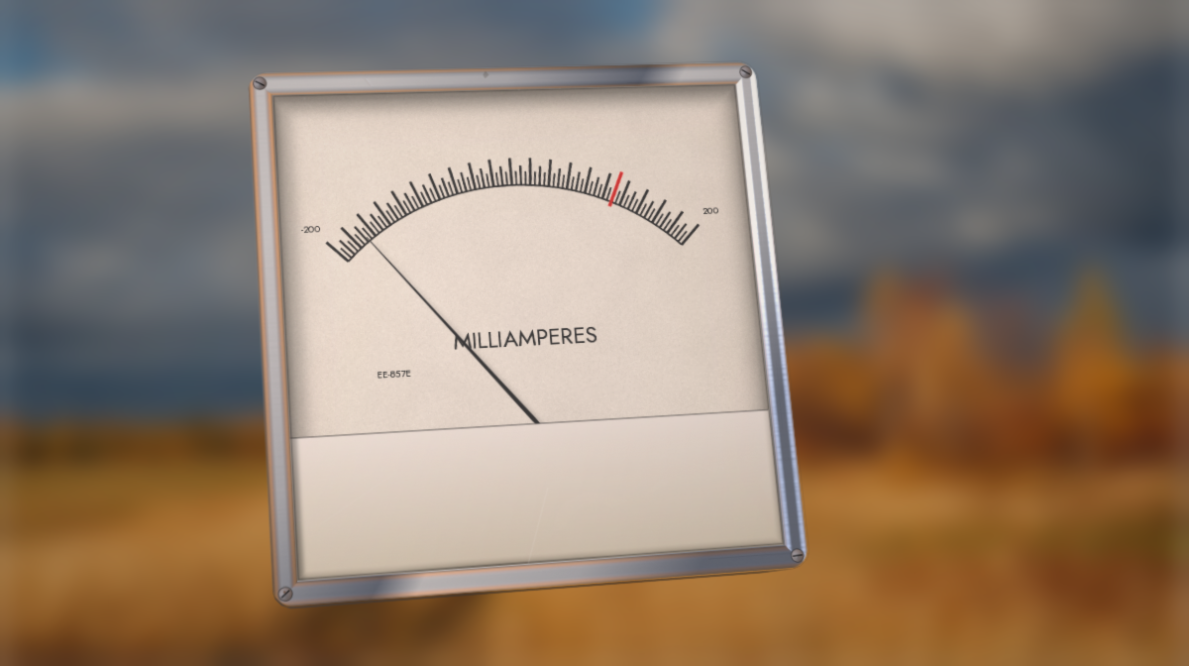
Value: -170,mA
